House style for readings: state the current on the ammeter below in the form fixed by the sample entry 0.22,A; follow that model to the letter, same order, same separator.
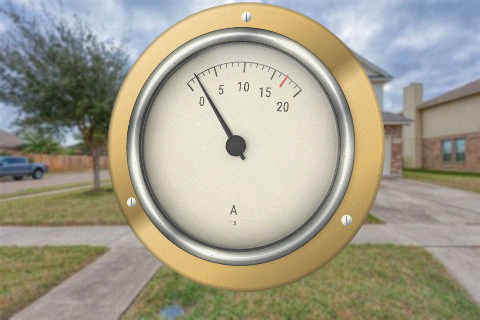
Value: 2,A
